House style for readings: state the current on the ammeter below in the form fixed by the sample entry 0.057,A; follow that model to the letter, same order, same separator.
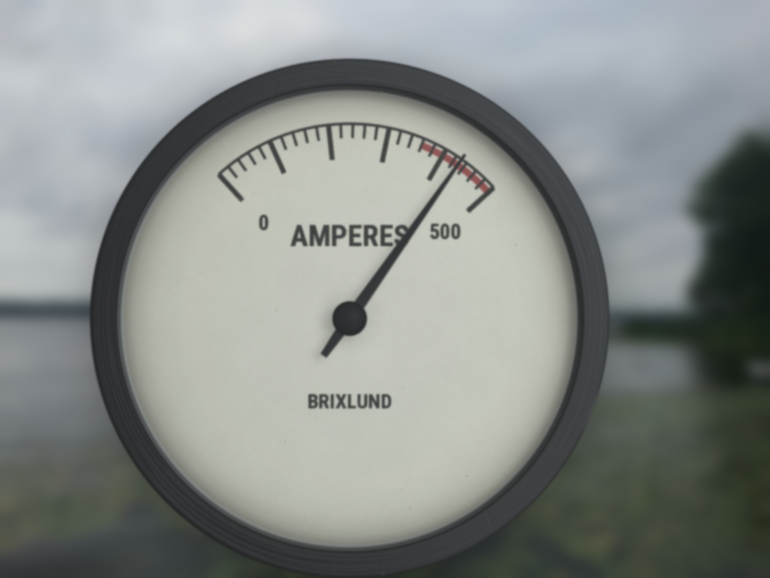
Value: 430,A
